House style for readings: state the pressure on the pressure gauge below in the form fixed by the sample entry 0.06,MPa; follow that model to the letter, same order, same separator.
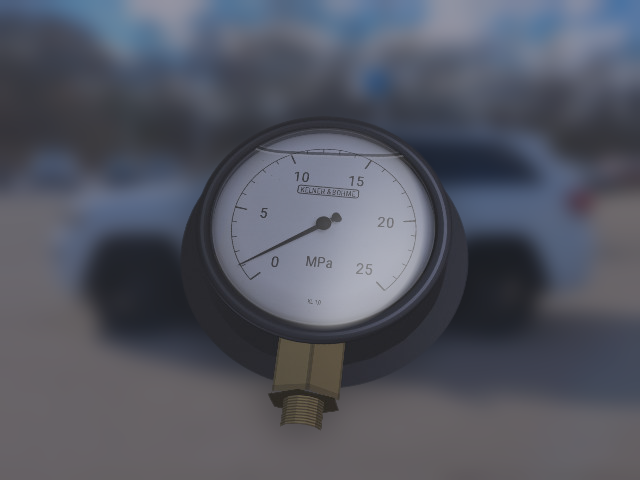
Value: 1,MPa
